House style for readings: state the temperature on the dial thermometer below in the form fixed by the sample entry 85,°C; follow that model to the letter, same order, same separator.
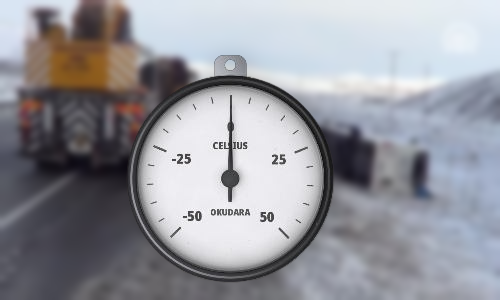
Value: 0,°C
